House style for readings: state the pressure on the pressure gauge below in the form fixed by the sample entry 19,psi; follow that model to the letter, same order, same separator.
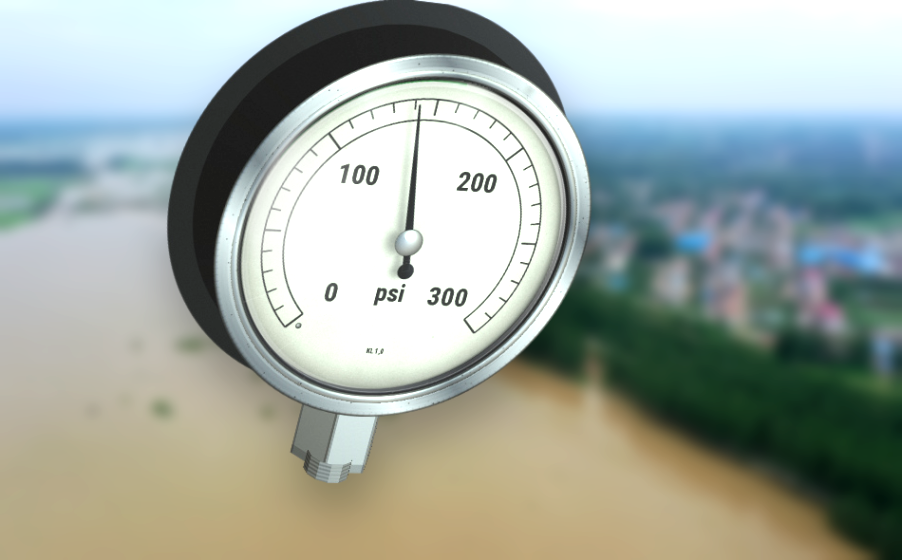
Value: 140,psi
